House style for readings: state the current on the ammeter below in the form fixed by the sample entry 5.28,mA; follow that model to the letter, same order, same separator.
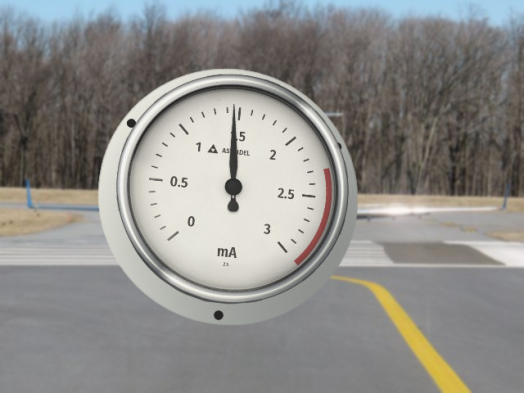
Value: 1.45,mA
